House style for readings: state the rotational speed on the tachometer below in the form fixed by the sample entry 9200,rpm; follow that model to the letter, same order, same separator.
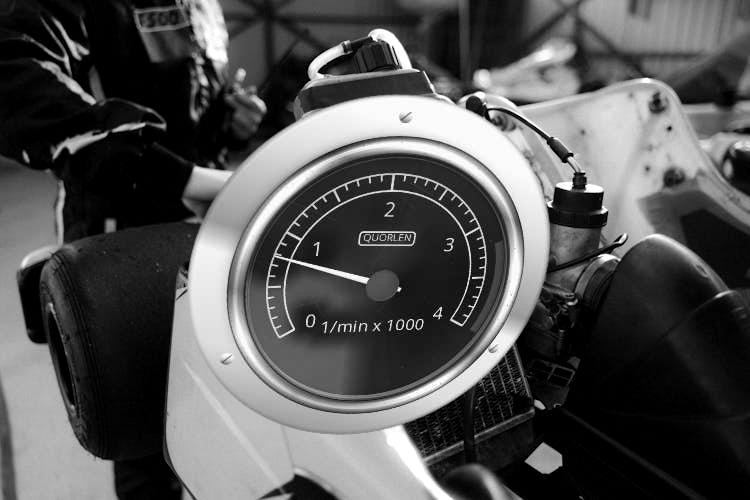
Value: 800,rpm
